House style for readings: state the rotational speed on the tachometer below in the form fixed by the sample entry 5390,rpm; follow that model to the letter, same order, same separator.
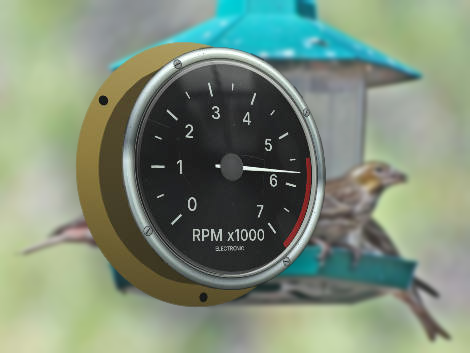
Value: 5750,rpm
